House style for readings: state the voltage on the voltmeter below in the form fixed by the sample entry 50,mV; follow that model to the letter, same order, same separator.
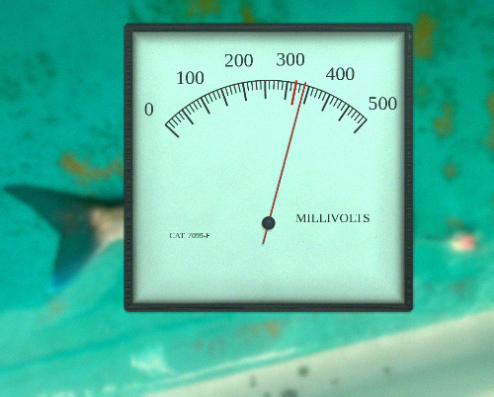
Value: 340,mV
